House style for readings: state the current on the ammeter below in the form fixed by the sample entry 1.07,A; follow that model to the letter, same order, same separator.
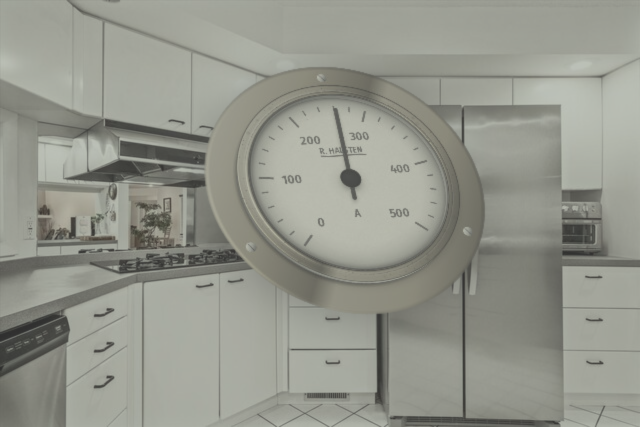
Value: 260,A
